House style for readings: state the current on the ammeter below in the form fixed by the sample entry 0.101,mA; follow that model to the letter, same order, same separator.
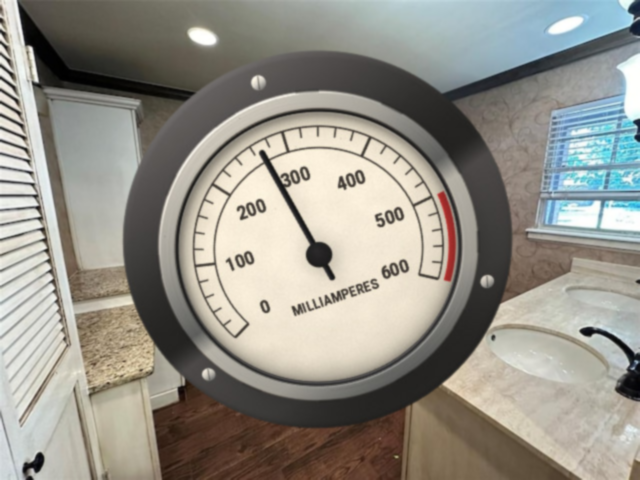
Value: 270,mA
